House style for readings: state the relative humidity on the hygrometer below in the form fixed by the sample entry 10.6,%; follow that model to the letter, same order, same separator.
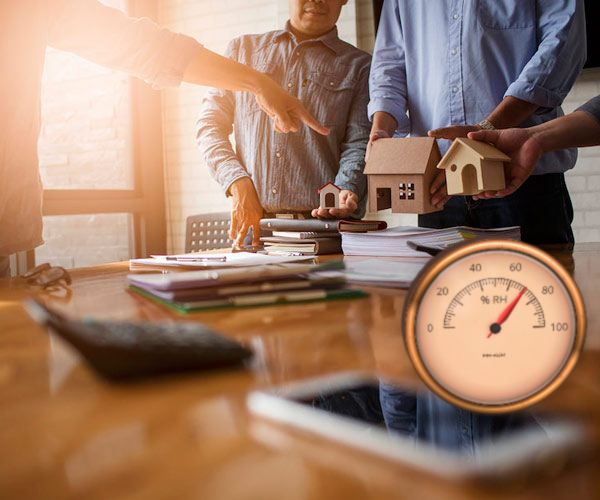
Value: 70,%
